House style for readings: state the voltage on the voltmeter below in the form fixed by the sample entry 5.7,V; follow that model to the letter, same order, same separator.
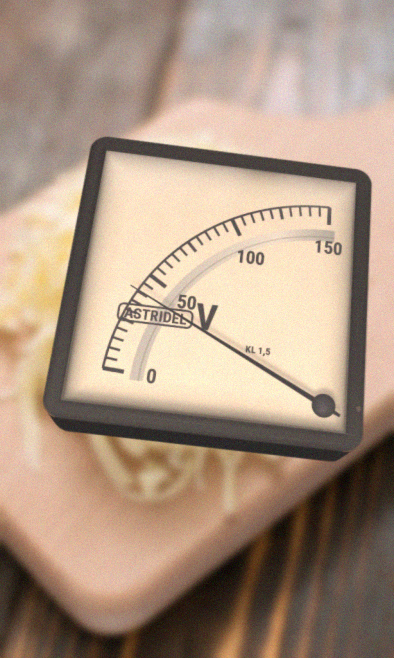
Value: 40,V
